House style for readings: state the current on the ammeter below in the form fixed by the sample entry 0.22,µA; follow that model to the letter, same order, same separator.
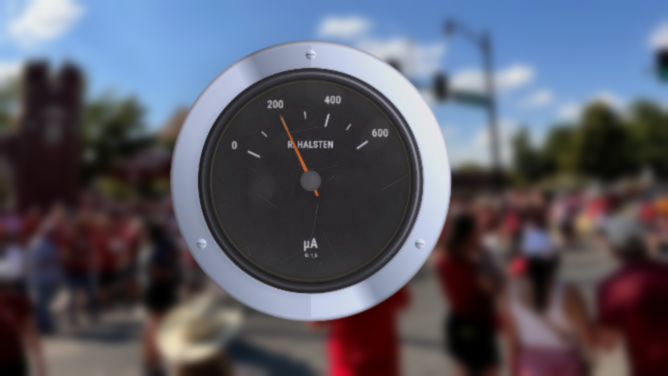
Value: 200,µA
